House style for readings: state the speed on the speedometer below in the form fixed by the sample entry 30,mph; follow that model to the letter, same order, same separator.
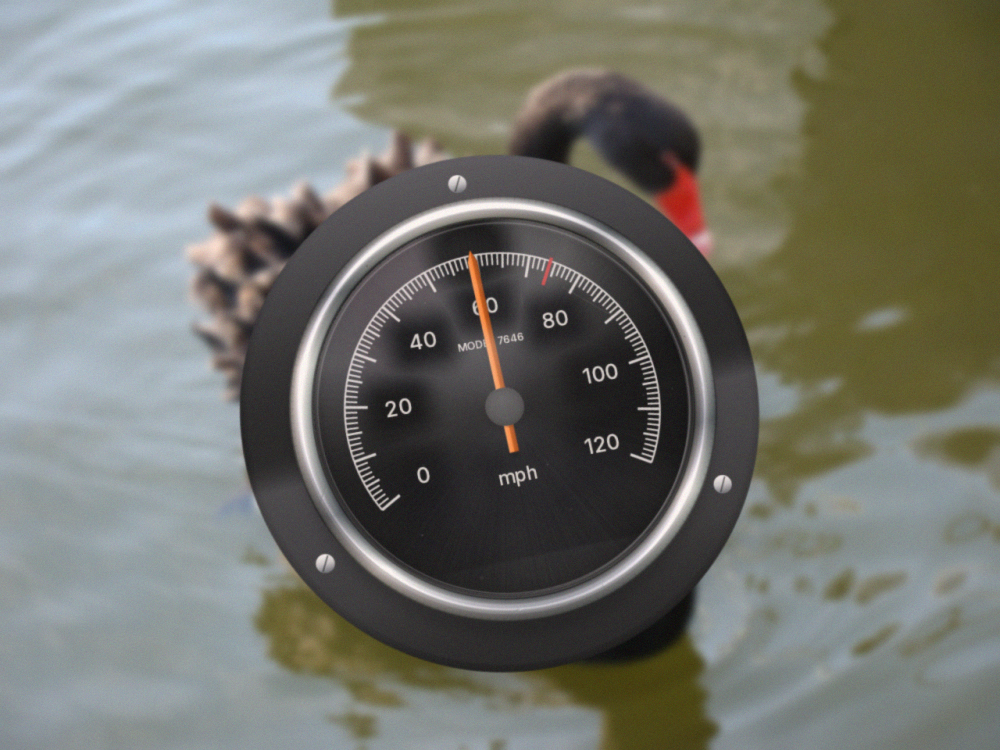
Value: 59,mph
